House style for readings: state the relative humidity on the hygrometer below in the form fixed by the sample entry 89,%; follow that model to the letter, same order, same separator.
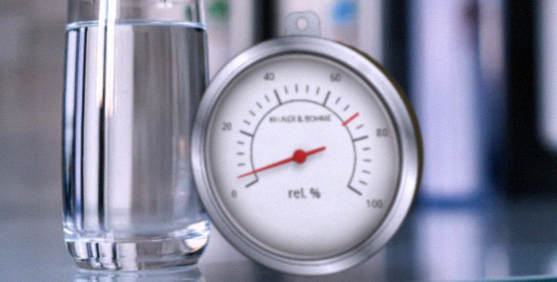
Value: 4,%
